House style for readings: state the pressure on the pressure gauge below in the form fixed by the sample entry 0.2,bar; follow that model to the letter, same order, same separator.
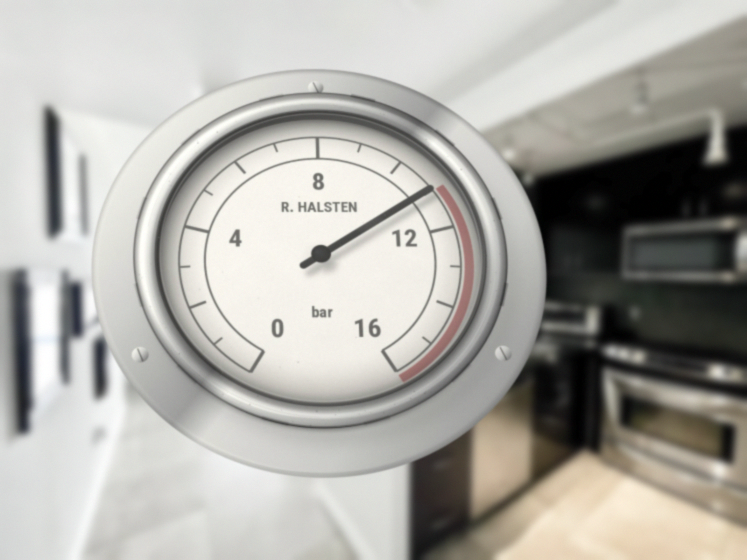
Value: 11,bar
